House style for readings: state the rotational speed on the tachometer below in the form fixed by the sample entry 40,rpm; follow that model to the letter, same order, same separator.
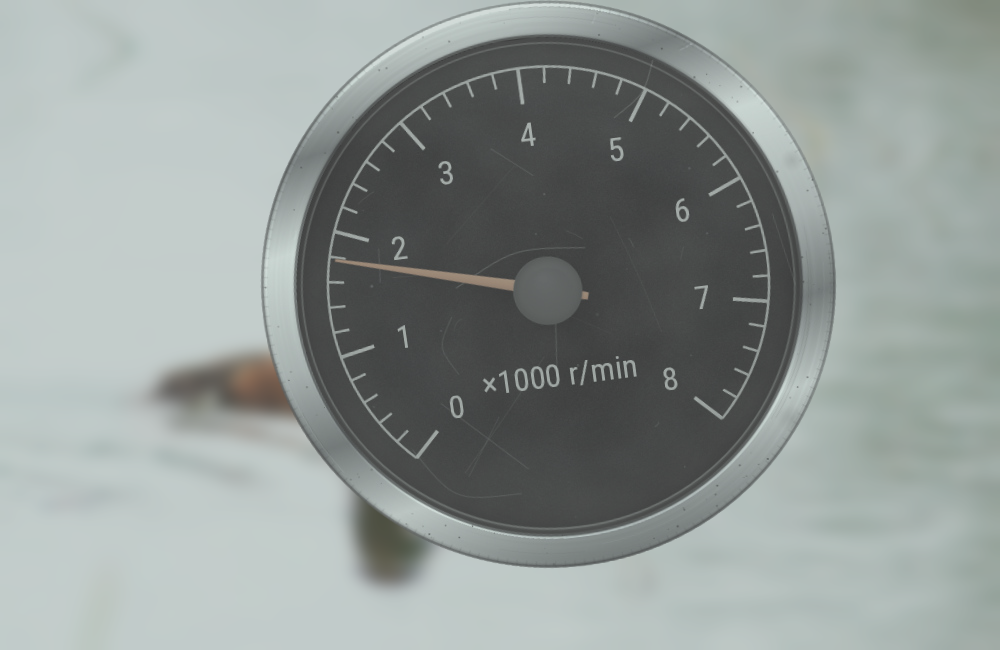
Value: 1800,rpm
